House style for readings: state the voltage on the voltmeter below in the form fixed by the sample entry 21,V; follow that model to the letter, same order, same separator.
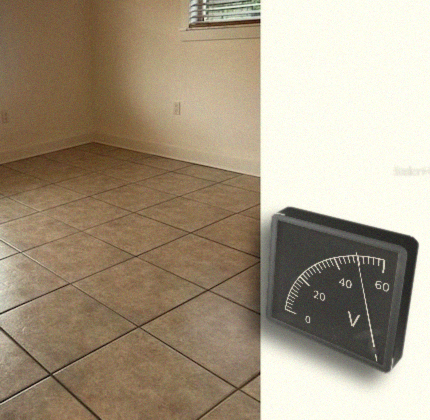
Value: 50,V
